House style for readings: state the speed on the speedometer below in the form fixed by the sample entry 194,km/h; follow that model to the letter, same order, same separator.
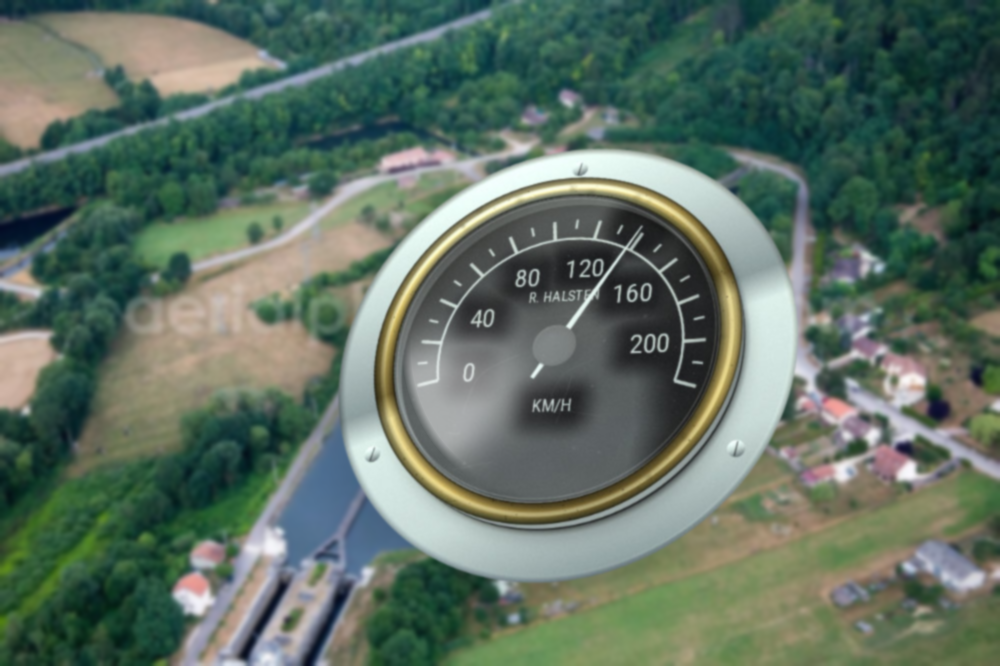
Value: 140,km/h
